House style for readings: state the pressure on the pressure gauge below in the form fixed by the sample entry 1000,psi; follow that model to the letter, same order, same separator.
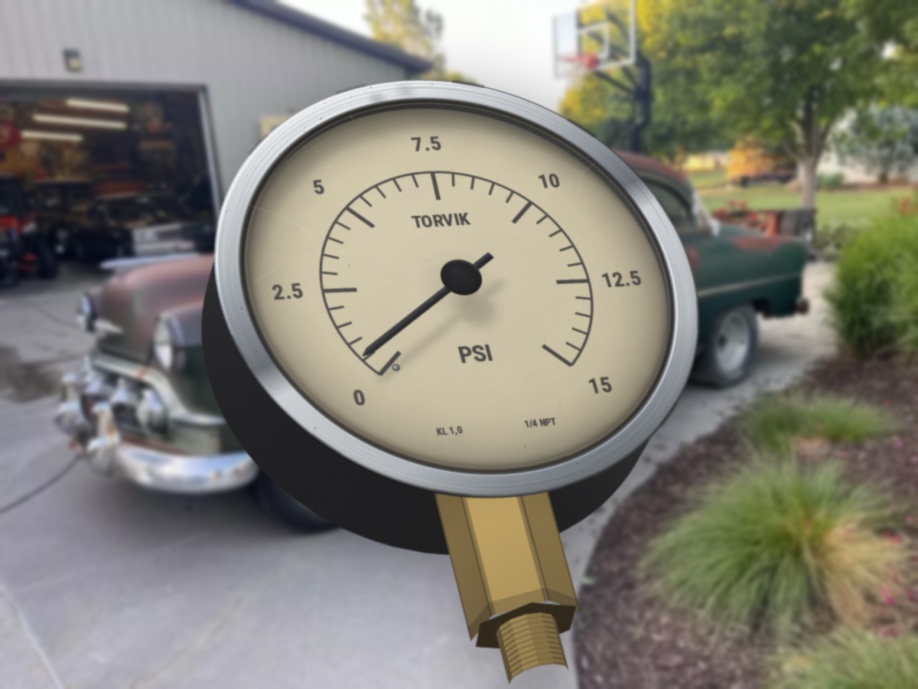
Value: 0.5,psi
